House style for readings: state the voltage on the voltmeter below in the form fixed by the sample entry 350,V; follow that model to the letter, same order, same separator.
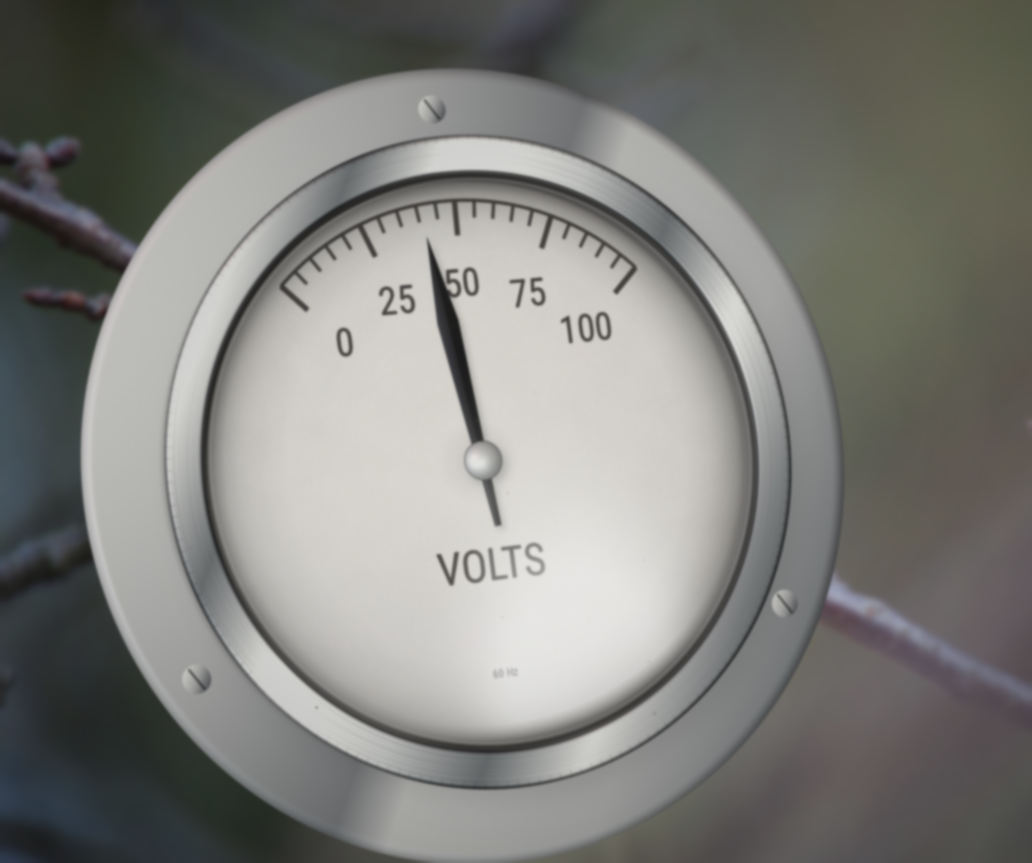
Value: 40,V
